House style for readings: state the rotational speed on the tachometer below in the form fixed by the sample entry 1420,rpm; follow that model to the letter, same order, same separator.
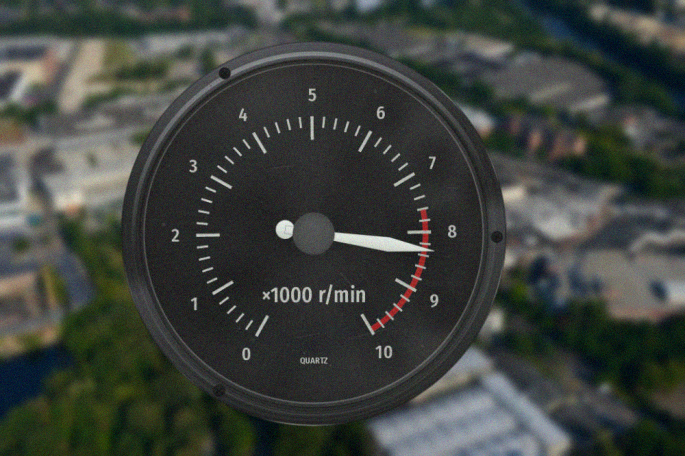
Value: 8300,rpm
